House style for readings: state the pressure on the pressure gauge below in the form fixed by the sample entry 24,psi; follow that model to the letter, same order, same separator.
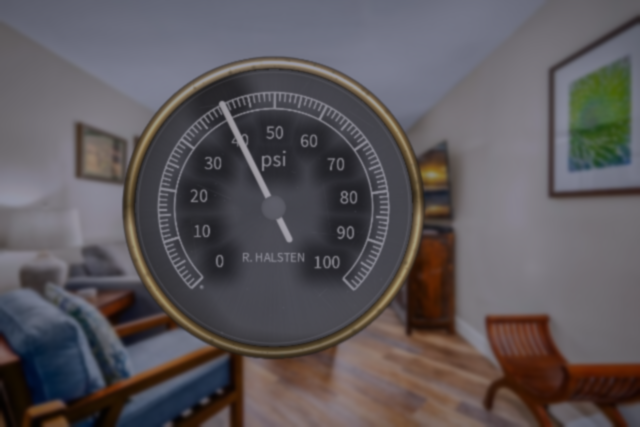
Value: 40,psi
